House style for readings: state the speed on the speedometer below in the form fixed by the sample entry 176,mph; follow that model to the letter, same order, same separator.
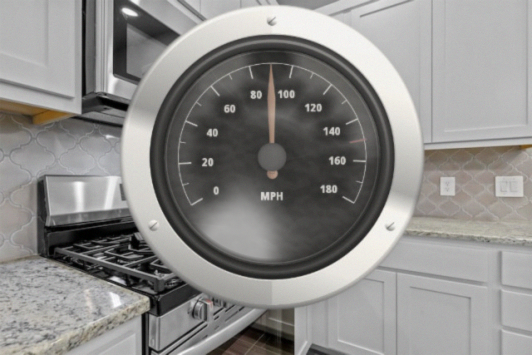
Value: 90,mph
